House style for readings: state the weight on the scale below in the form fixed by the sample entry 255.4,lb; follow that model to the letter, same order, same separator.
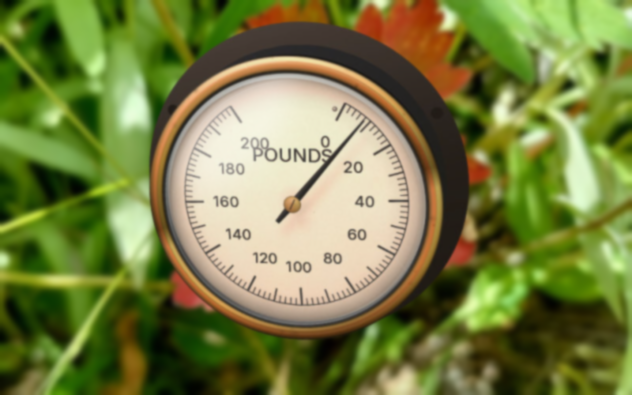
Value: 8,lb
